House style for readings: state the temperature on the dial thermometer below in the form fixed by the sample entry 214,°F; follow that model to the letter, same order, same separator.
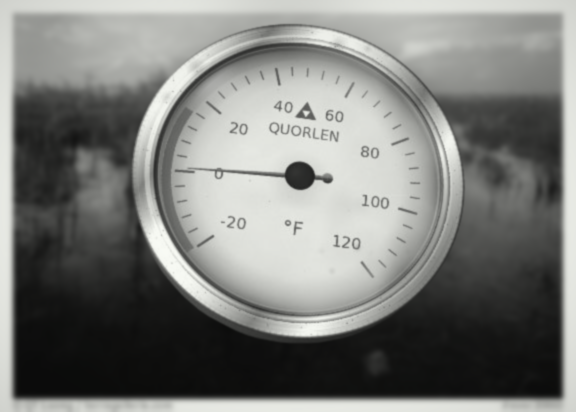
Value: 0,°F
